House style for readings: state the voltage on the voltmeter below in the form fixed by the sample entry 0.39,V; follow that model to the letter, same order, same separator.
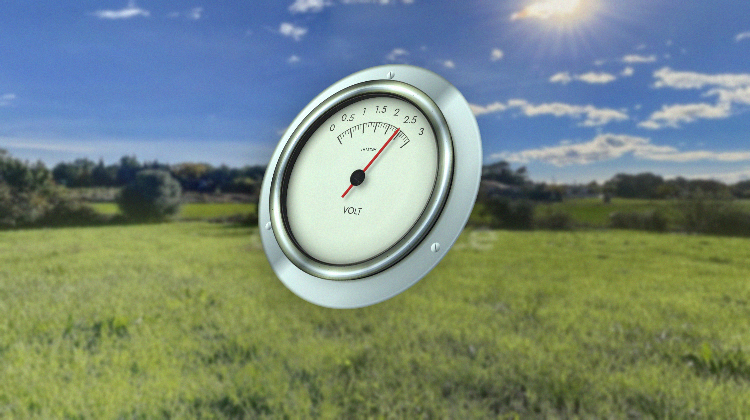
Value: 2.5,V
